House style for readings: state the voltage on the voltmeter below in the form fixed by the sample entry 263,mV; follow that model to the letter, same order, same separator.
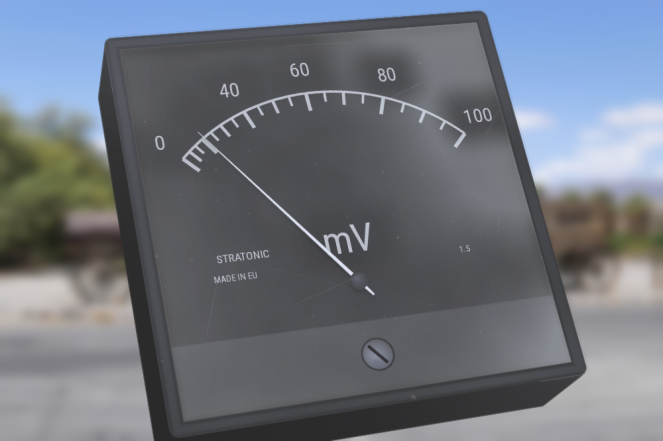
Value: 20,mV
